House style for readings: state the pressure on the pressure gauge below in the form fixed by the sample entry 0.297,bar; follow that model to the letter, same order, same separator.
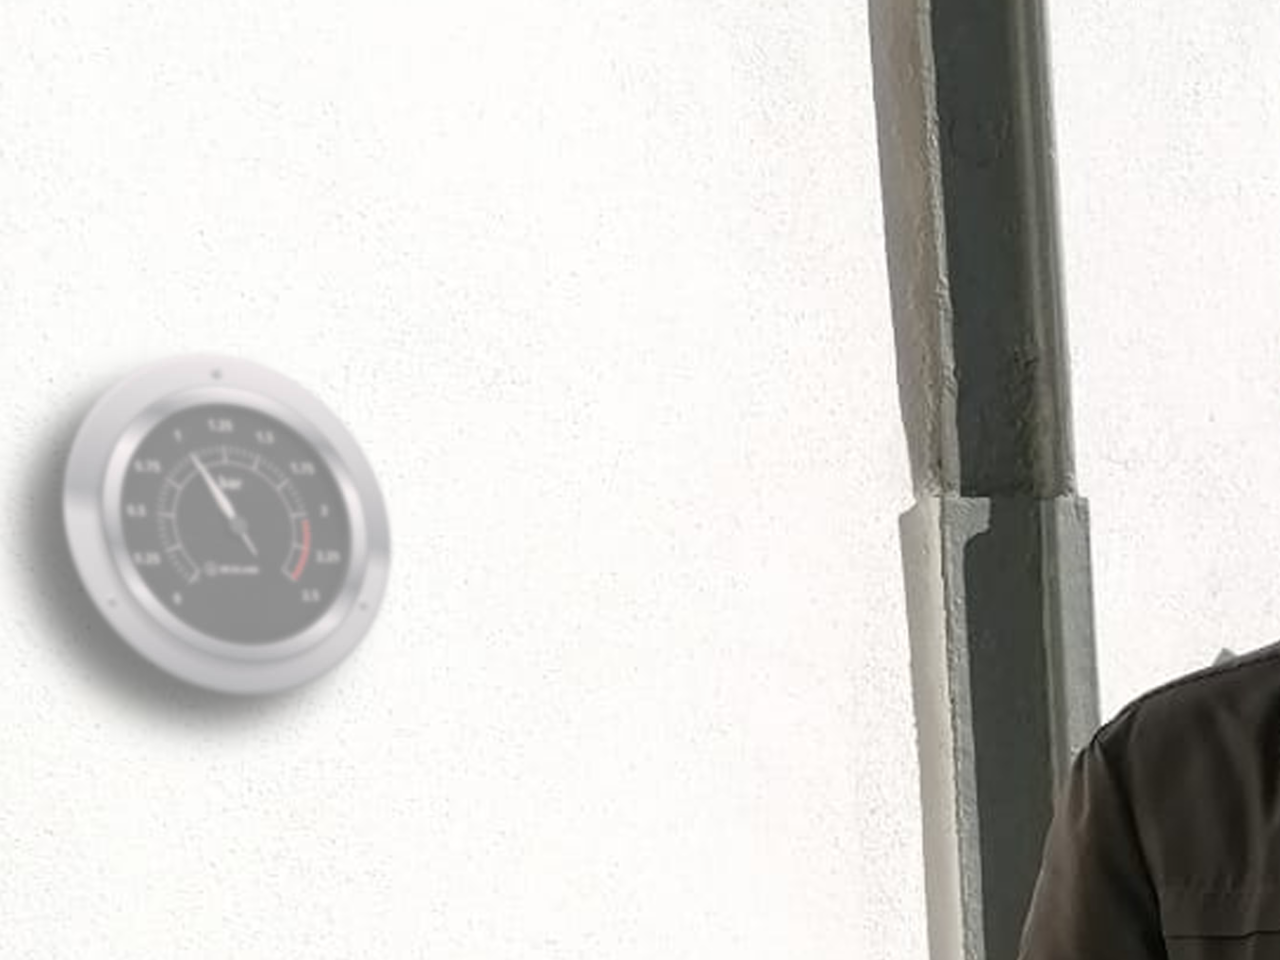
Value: 1,bar
